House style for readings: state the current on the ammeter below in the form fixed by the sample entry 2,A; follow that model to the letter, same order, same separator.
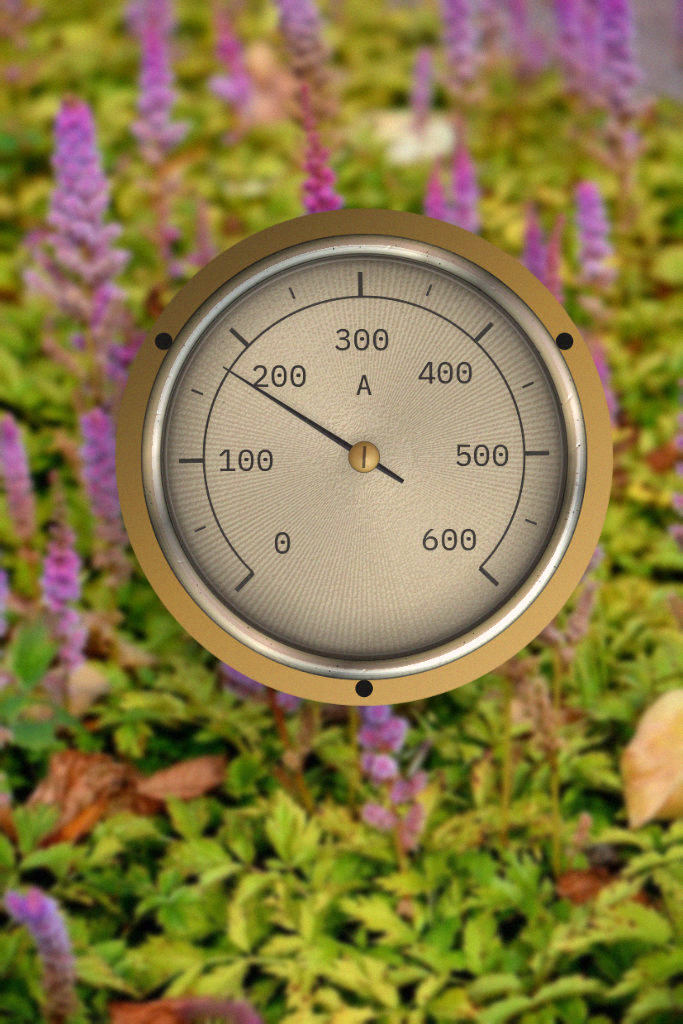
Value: 175,A
